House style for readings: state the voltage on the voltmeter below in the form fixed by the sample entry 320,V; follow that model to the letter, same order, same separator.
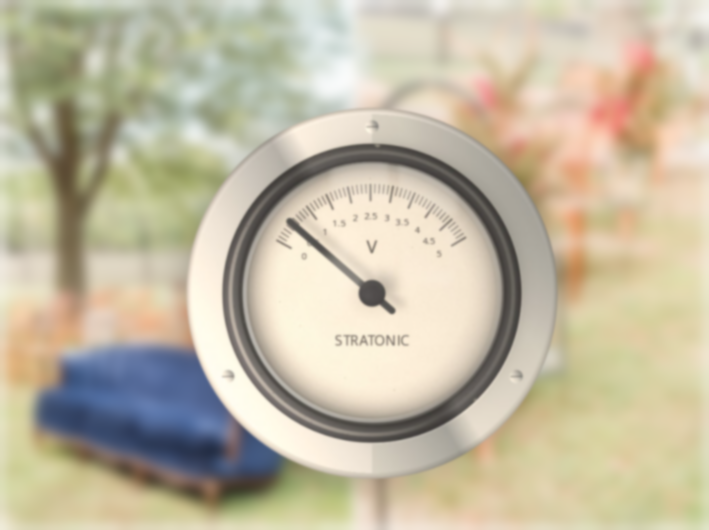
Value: 0.5,V
